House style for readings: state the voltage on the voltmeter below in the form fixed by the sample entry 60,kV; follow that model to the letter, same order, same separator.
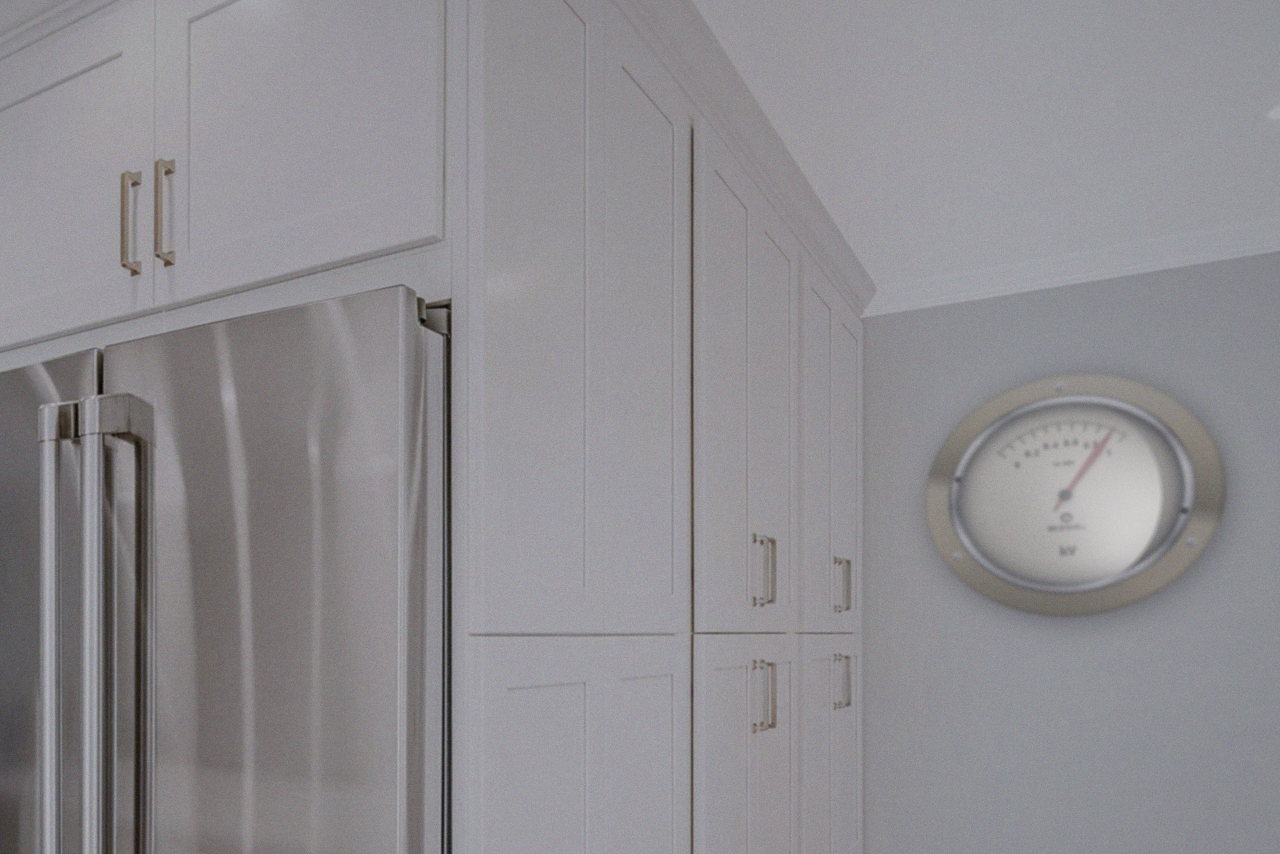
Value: 0.9,kV
